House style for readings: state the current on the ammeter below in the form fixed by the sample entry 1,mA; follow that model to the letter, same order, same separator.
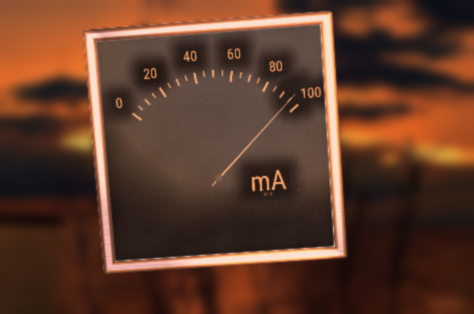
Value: 95,mA
